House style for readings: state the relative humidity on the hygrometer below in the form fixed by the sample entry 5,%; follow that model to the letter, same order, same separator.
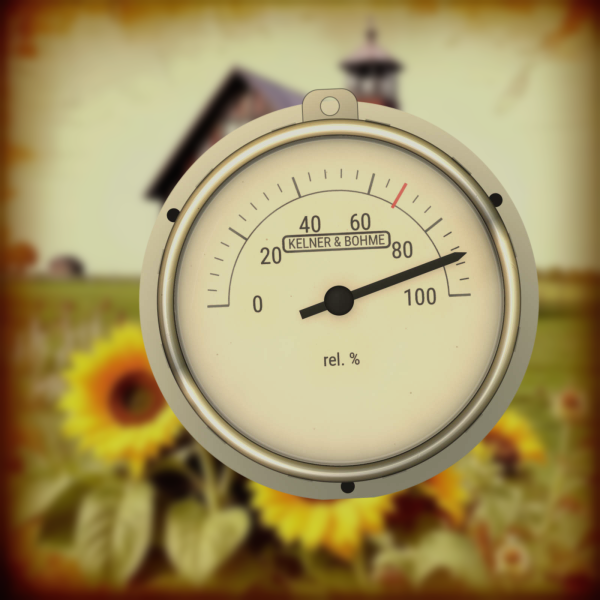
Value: 90,%
